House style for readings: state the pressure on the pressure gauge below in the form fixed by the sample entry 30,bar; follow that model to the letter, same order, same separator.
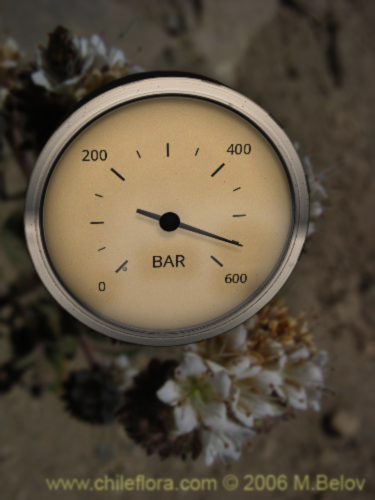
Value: 550,bar
